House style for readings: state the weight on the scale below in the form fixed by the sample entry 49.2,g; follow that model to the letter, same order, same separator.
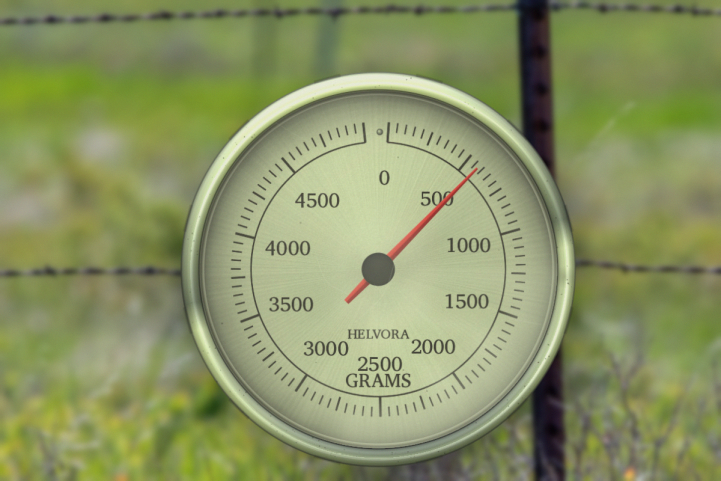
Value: 575,g
